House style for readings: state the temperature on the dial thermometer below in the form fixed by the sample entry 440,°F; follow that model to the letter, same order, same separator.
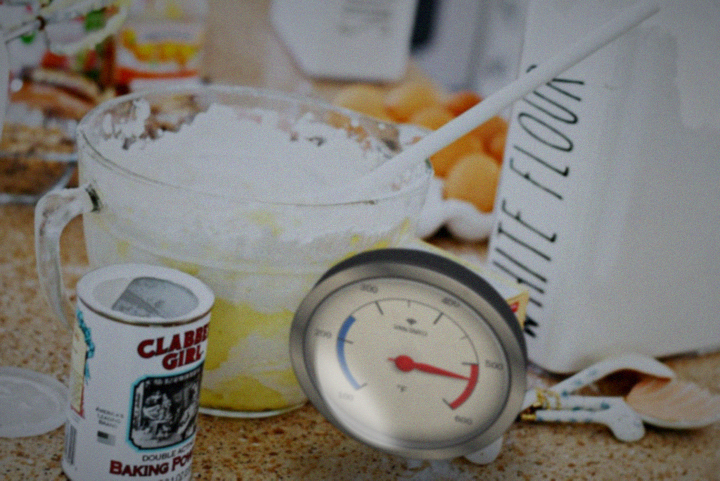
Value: 525,°F
